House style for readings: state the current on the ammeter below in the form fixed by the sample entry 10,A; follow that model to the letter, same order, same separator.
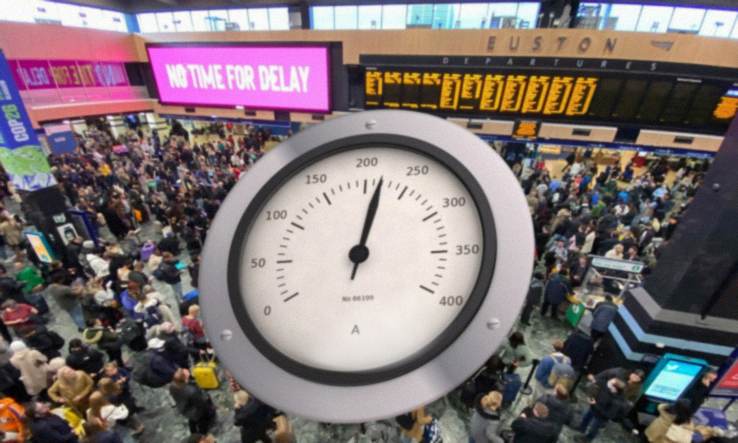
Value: 220,A
